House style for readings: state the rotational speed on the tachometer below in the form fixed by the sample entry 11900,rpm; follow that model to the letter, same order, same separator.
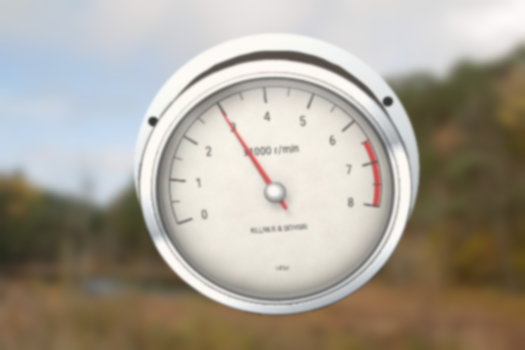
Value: 3000,rpm
